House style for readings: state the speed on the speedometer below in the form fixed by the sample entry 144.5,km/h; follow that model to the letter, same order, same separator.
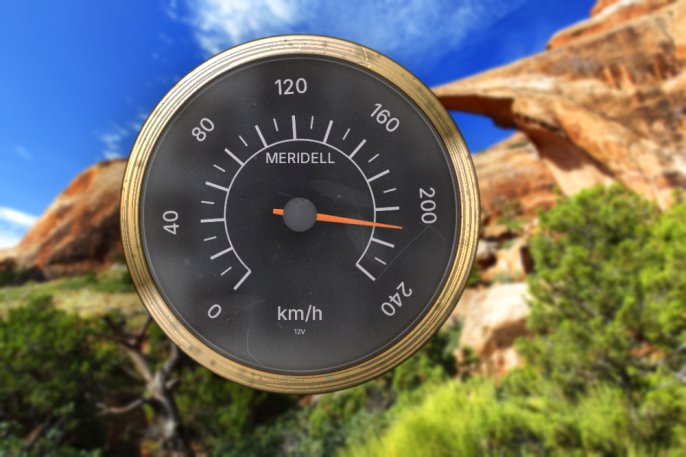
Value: 210,km/h
